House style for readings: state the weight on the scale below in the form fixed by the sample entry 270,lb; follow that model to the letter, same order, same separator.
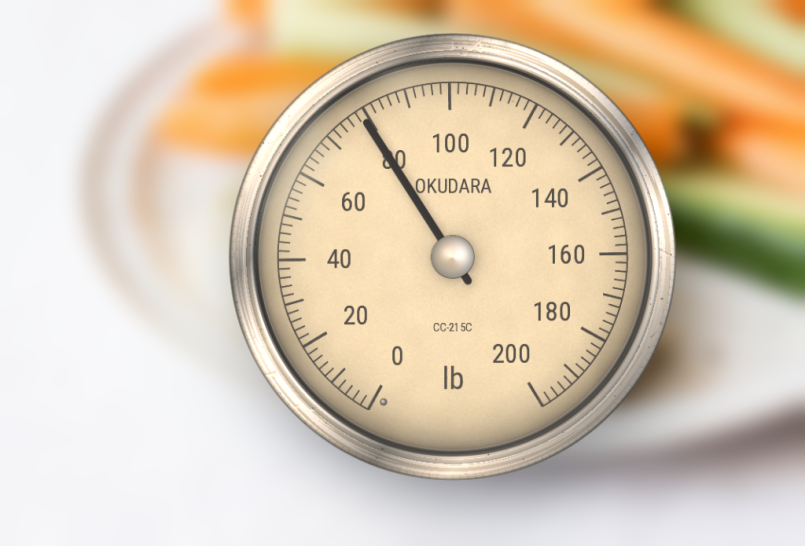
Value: 79,lb
